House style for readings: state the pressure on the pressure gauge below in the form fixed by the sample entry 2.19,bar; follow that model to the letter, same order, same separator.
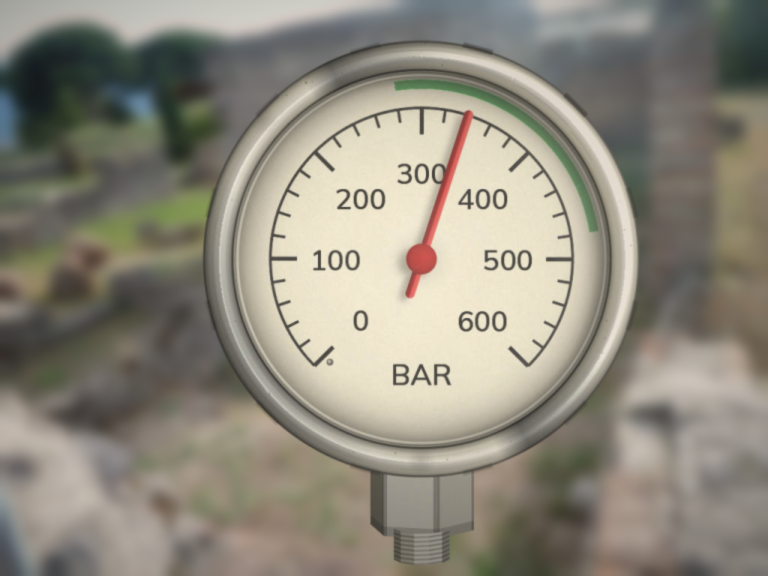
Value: 340,bar
